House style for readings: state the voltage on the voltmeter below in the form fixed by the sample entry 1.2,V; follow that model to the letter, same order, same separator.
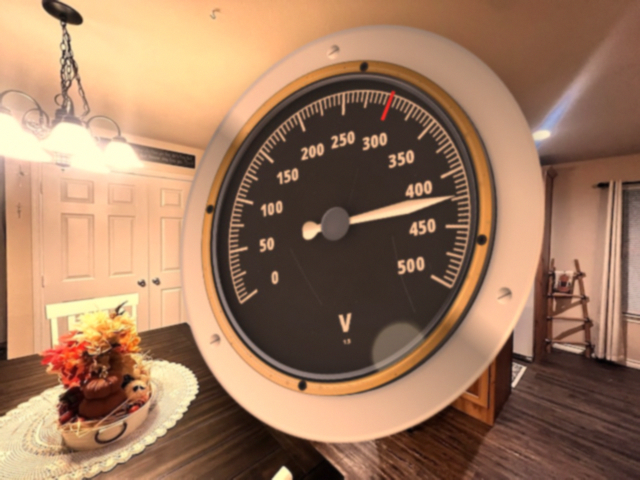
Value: 425,V
